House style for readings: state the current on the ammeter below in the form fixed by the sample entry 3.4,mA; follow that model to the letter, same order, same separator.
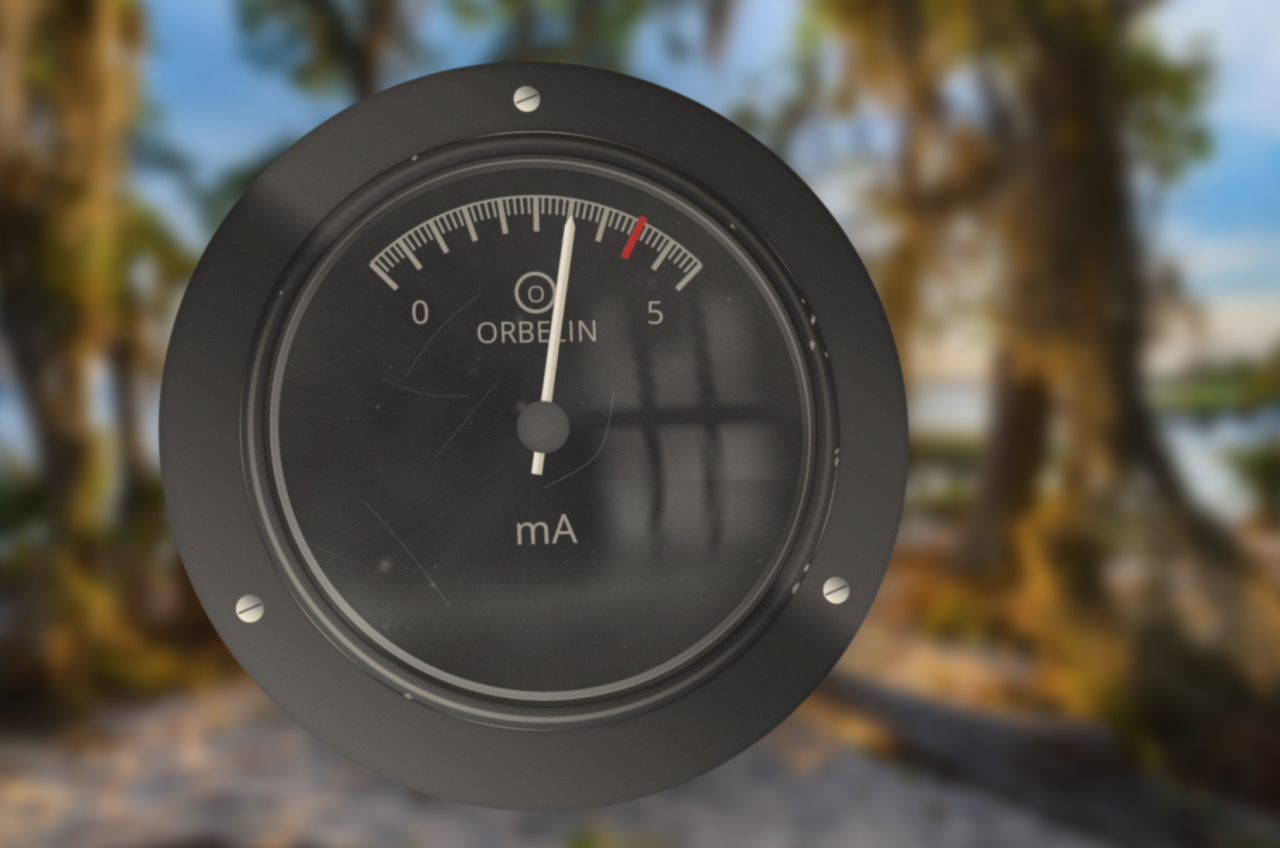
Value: 3,mA
